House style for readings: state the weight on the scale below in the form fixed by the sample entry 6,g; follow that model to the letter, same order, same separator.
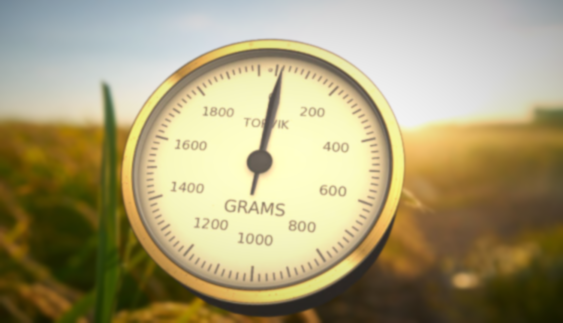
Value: 20,g
